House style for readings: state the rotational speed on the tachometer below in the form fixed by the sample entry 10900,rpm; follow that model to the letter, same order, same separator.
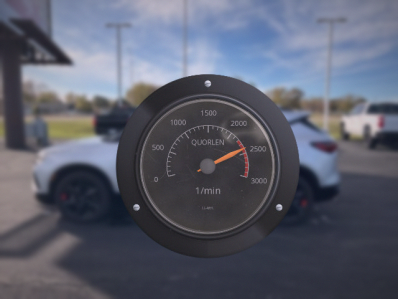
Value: 2400,rpm
